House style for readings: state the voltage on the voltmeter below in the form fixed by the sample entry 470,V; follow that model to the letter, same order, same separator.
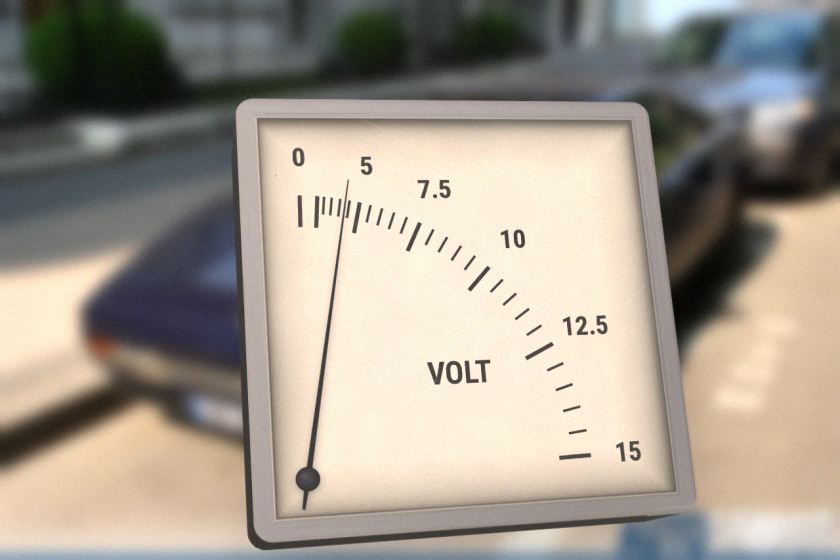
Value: 4.25,V
